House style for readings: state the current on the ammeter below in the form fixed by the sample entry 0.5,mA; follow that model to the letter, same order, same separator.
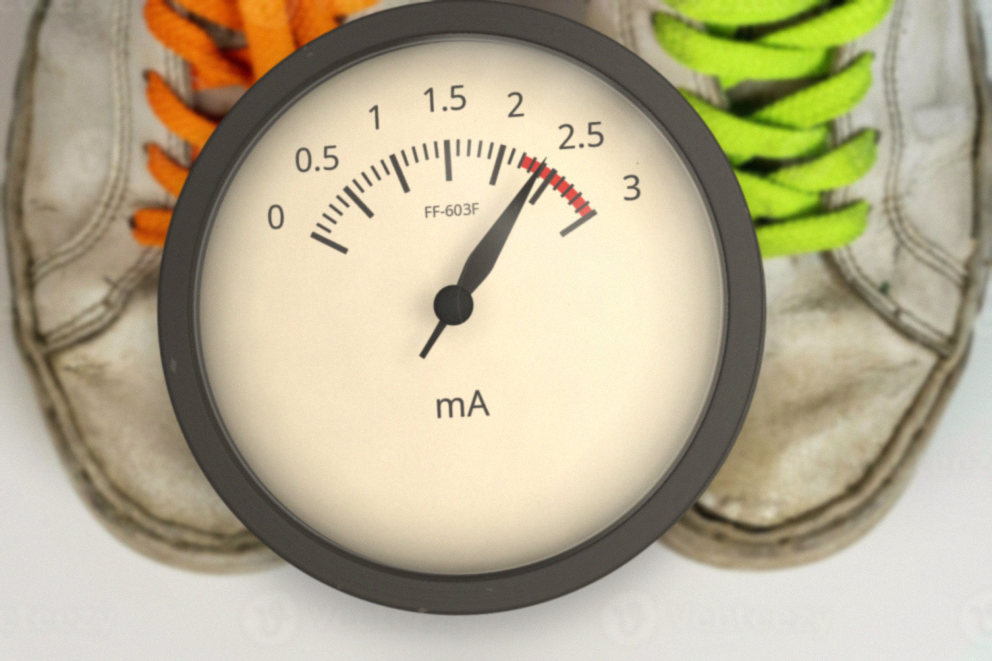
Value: 2.4,mA
